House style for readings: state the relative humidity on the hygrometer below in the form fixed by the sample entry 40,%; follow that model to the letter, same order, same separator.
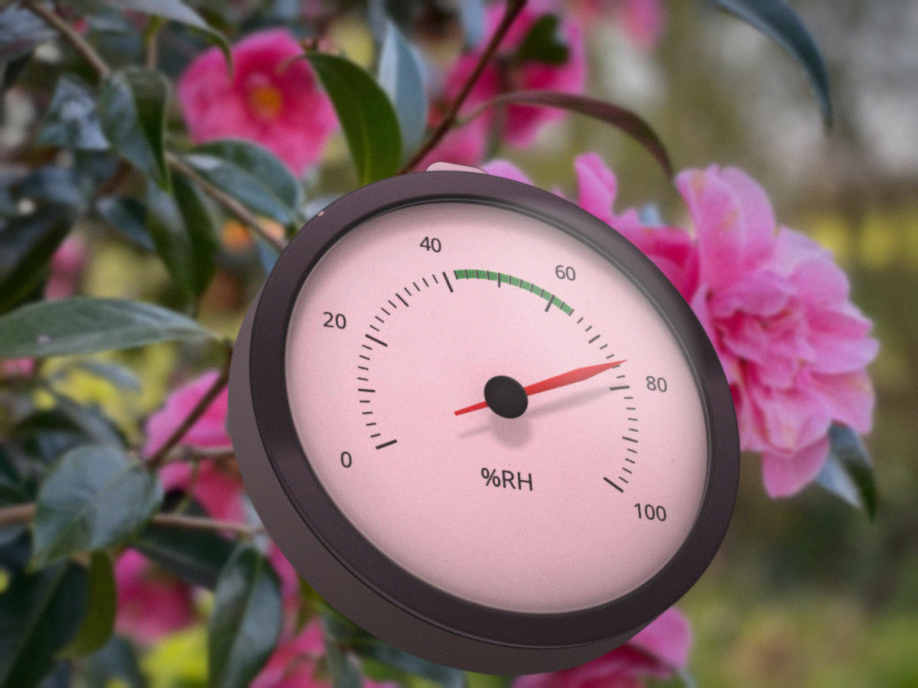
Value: 76,%
